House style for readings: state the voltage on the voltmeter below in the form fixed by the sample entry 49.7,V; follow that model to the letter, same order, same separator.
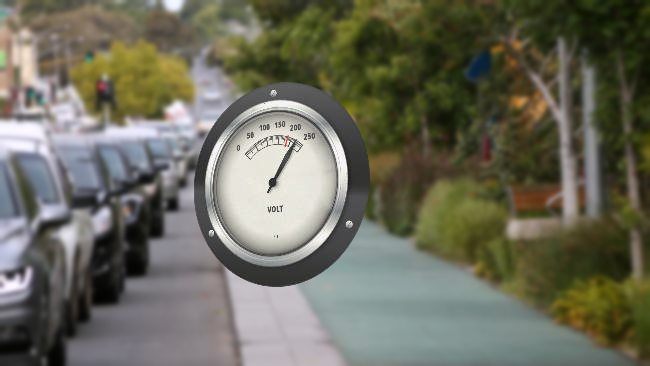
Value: 225,V
